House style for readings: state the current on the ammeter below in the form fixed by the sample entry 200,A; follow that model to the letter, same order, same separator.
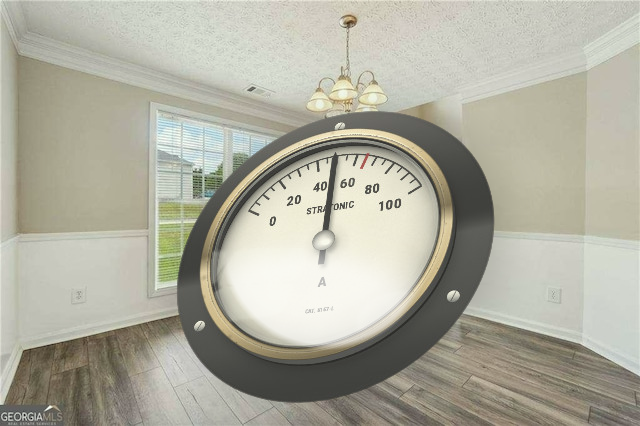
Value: 50,A
